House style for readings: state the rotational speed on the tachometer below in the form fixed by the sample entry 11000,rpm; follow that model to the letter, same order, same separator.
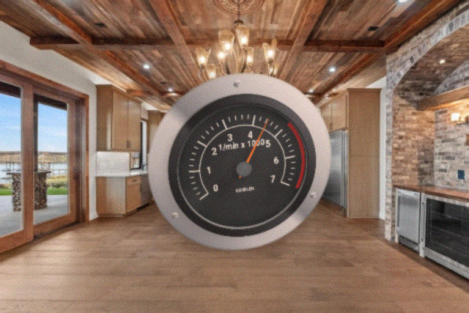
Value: 4400,rpm
